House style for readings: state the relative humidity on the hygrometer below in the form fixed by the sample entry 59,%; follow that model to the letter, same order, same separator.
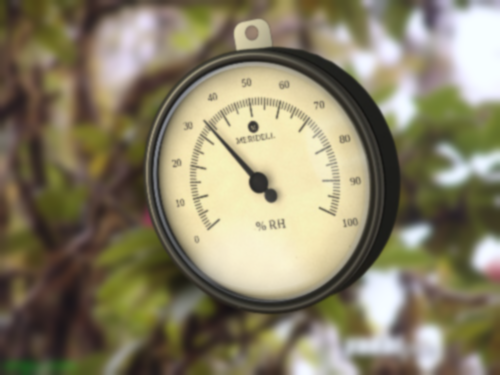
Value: 35,%
